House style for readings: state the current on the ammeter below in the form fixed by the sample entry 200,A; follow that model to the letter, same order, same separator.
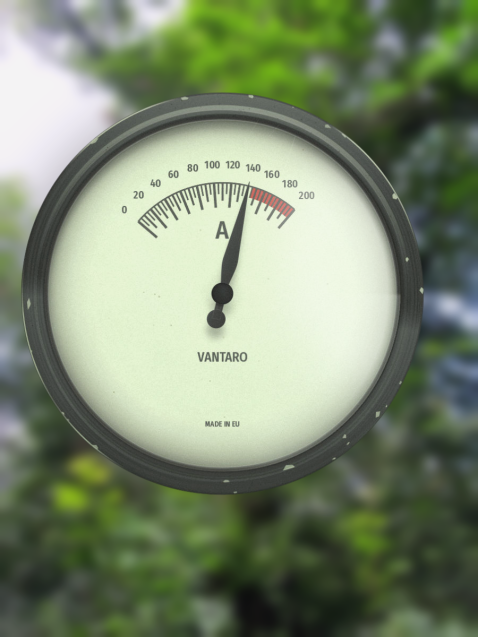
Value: 140,A
